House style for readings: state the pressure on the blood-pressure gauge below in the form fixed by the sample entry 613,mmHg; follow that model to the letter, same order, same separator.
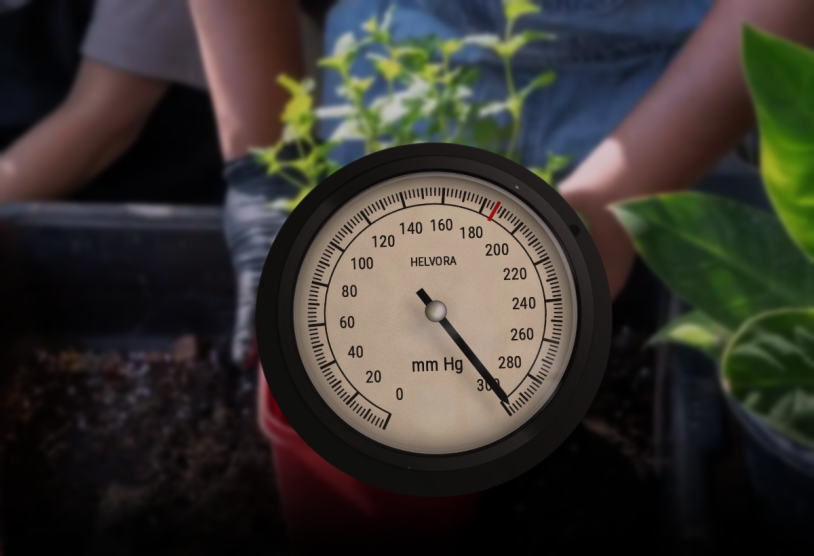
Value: 298,mmHg
